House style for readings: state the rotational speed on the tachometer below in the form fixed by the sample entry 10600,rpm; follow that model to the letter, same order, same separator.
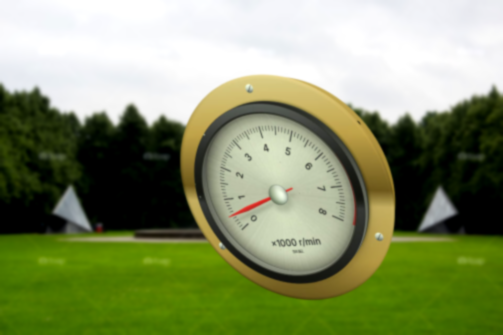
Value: 500,rpm
